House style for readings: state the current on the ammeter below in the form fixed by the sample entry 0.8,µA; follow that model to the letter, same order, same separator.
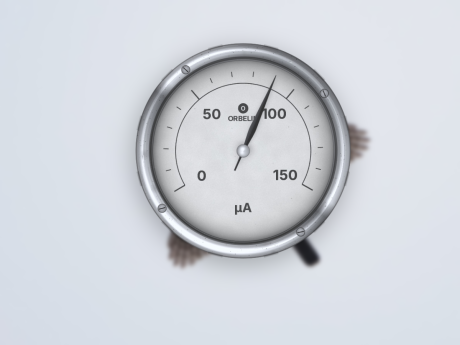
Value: 90,µA
